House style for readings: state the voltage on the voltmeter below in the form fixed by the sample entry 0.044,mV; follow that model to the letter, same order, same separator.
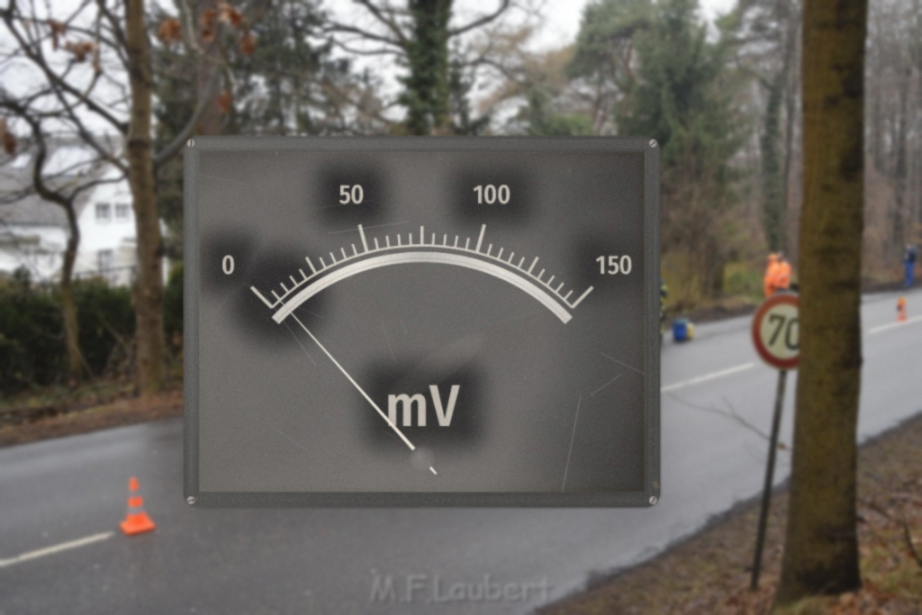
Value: 5,mV
